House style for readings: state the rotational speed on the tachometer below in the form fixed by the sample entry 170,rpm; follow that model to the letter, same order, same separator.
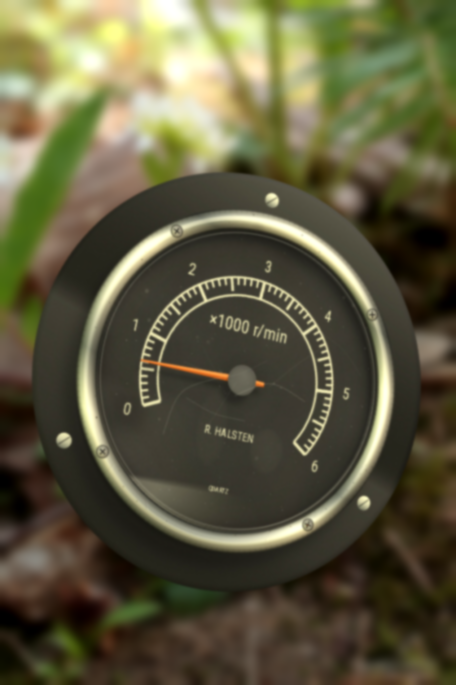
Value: 600,rpm
